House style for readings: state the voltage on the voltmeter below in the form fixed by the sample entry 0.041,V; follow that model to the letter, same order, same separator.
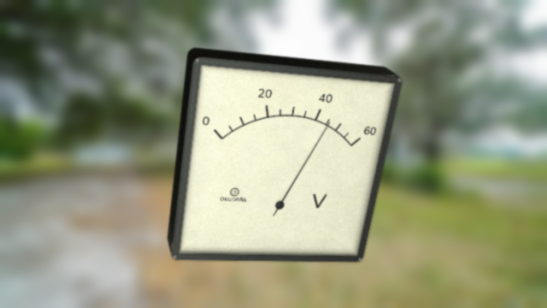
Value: 45,V
